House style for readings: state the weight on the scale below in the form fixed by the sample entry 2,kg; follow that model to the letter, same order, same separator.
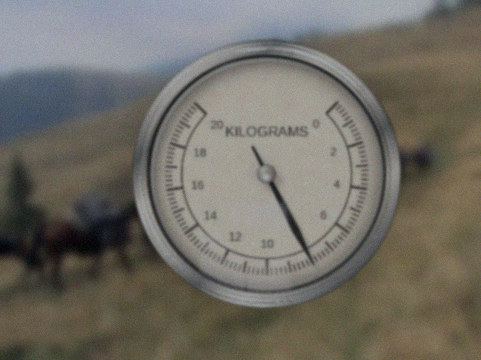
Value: 8,kg
